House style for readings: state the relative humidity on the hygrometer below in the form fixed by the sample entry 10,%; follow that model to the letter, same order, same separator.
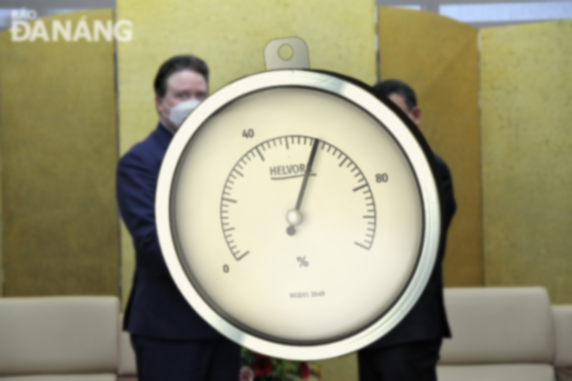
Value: 60,%
